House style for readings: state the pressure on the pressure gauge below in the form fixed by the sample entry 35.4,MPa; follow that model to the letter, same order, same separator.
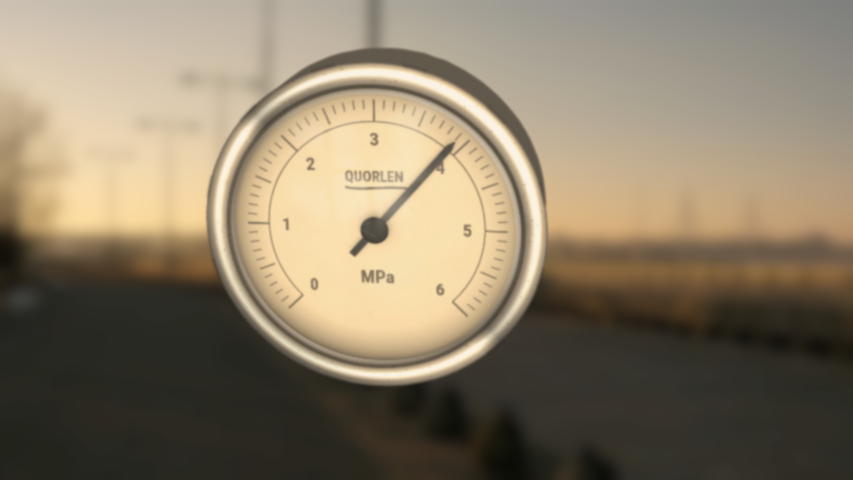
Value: 3.9,MPa
